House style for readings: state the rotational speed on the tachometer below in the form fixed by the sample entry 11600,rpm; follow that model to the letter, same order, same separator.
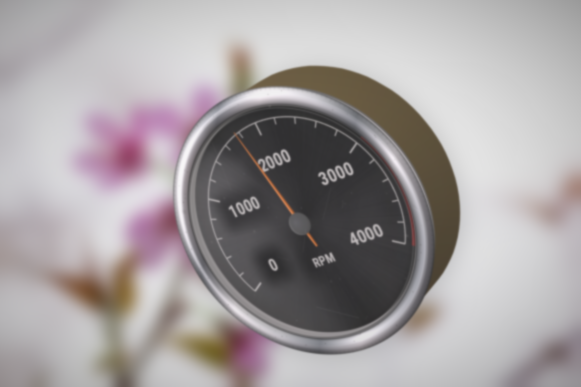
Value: 1800,rpm
